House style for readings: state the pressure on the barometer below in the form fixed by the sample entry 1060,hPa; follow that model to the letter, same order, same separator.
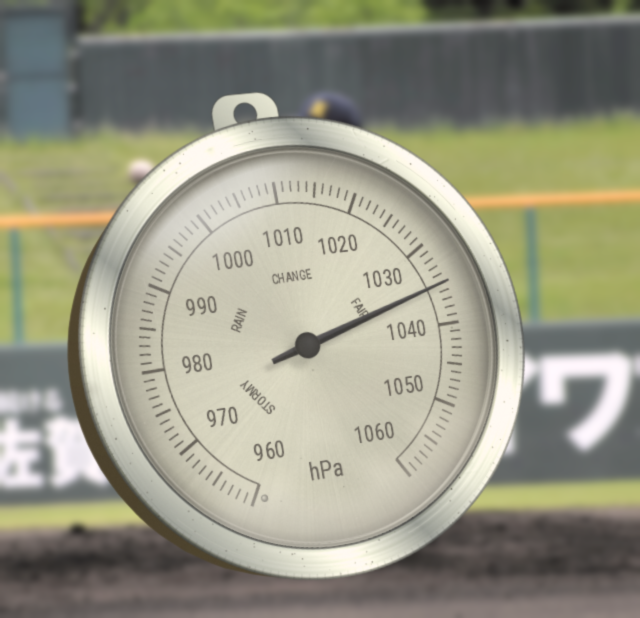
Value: 1035,hPa
